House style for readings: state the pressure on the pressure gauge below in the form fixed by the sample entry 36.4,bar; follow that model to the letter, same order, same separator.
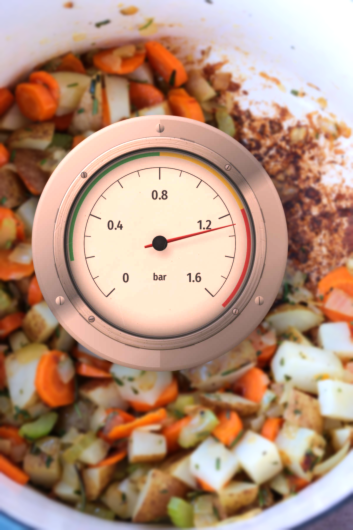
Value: 1.25,bar
